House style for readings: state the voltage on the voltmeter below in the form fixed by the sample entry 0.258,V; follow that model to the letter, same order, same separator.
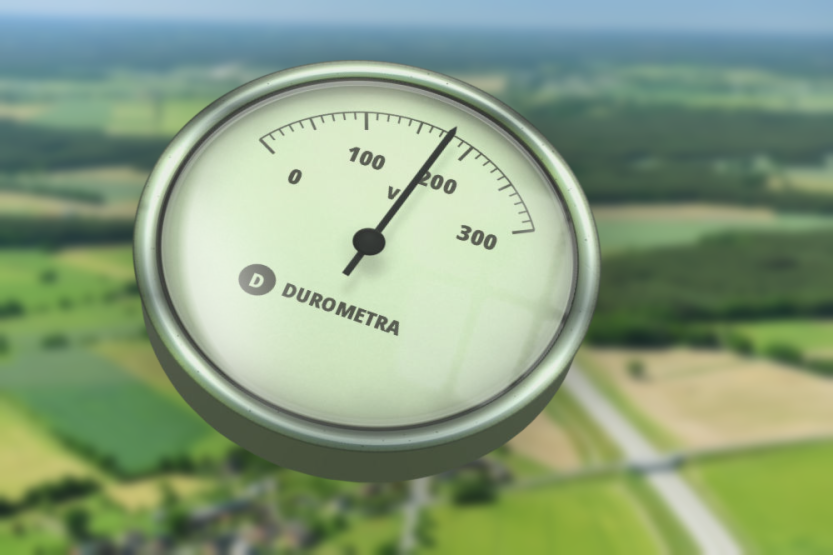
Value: 180,V
